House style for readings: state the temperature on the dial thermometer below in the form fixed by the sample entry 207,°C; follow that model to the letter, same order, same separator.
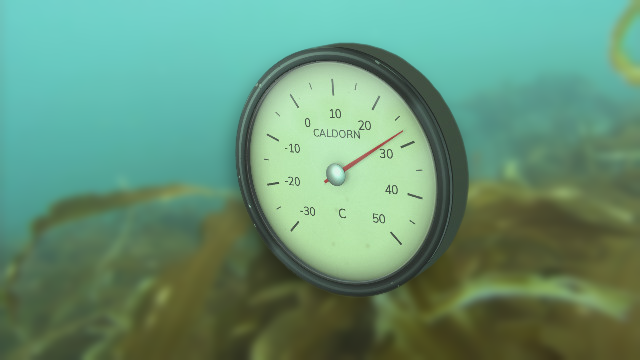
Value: 27.5,°C
